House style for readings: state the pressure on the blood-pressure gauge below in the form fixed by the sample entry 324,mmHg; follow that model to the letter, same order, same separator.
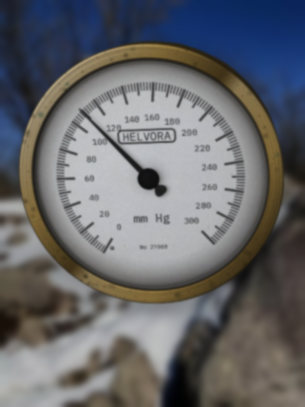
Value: 110,mmHg
